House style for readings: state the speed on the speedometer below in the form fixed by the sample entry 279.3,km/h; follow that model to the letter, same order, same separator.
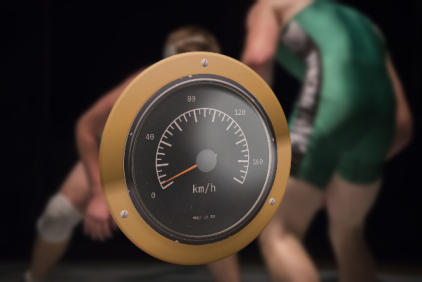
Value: 5,km/h
